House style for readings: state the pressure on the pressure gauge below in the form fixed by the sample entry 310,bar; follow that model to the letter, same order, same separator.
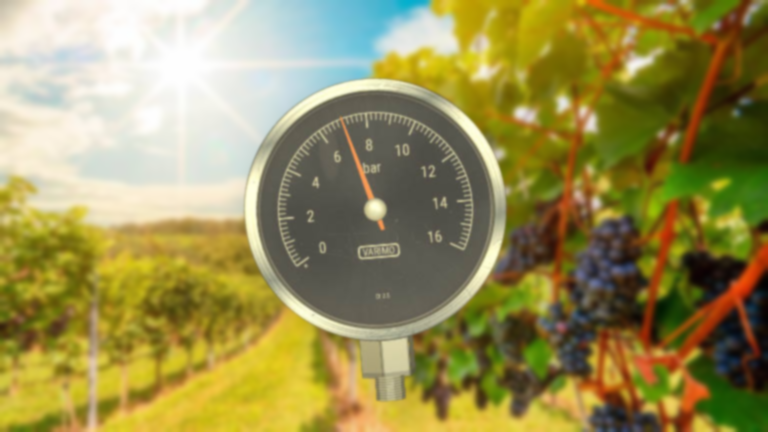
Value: 7,bar
